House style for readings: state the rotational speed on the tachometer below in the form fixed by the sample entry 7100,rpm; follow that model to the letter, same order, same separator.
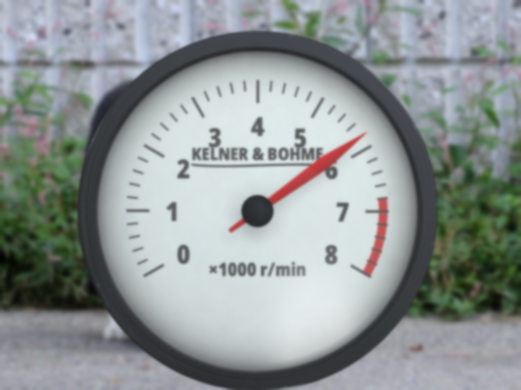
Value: 5800,rpm
